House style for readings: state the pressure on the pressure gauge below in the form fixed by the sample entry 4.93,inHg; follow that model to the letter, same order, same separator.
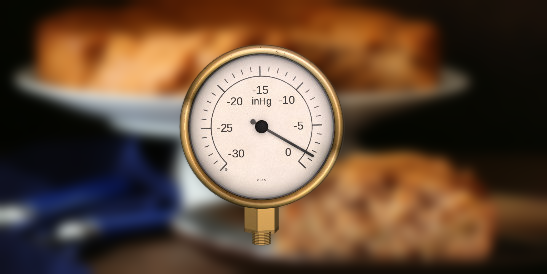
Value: -1.5,inHg
